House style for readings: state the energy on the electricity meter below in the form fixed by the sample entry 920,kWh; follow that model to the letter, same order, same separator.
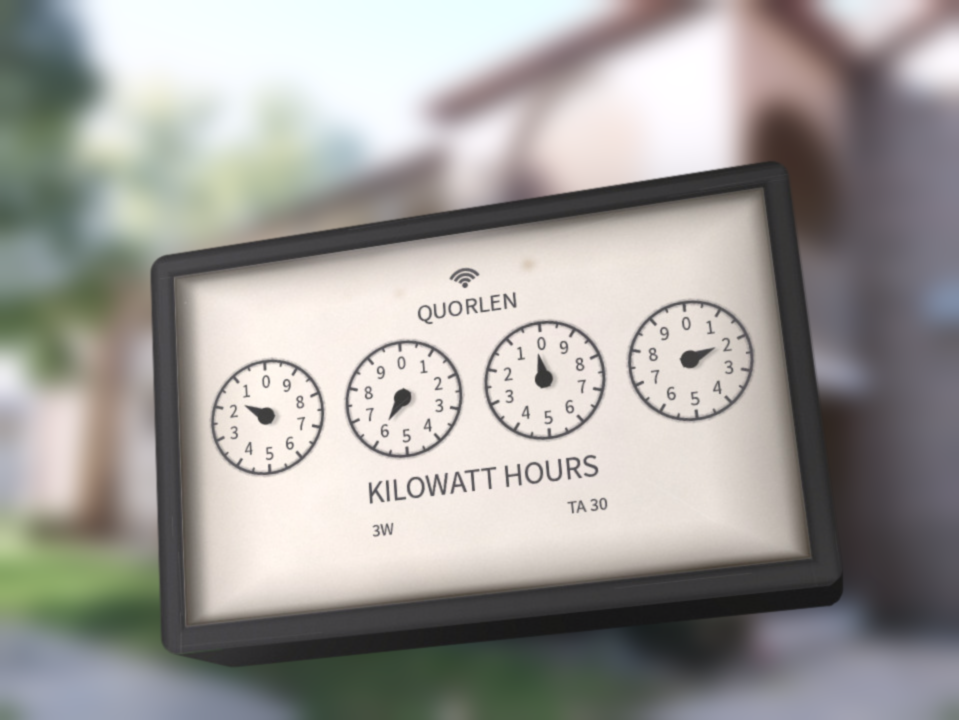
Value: 1602,kWh
